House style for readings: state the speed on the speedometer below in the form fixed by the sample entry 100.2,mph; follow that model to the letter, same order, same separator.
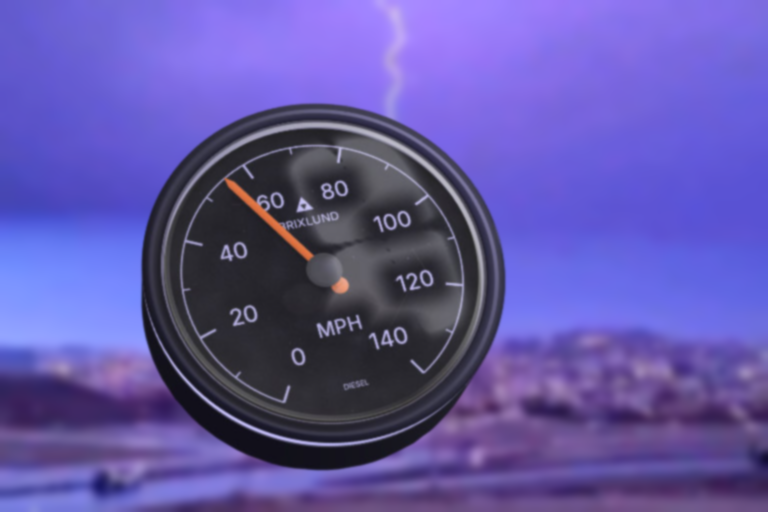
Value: 55,mph
